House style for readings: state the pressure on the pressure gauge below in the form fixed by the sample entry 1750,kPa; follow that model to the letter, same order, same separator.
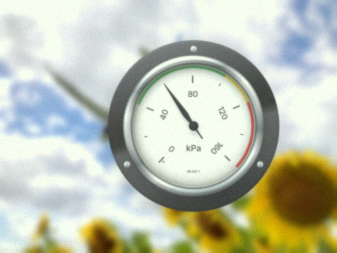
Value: 60,kPa
